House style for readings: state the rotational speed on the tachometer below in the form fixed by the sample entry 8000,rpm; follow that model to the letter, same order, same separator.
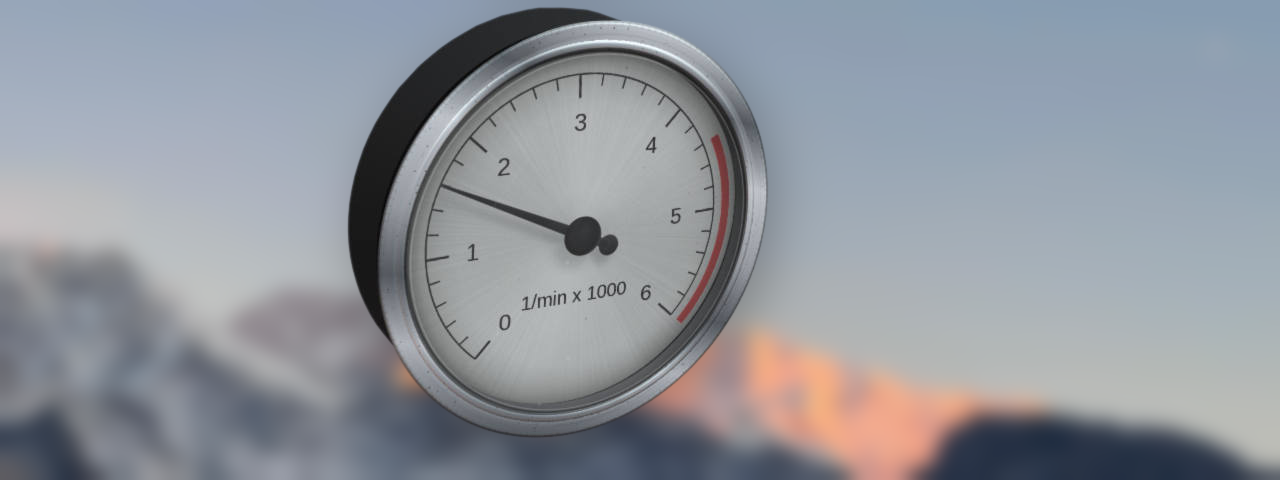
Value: 1600,rpm
